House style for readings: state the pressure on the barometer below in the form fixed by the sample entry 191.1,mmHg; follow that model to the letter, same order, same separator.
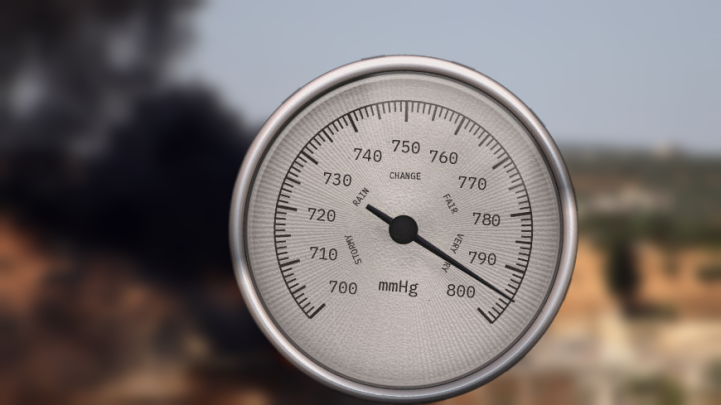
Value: 795,mmHg
